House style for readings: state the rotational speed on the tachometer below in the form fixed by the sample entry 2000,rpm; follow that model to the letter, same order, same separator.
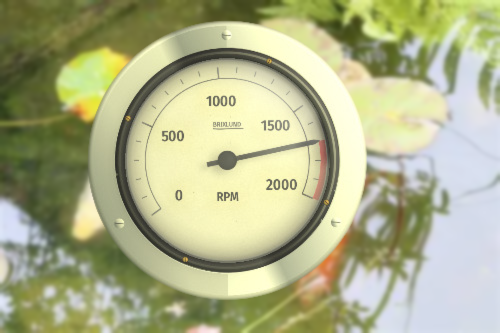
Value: 1700,rpm
